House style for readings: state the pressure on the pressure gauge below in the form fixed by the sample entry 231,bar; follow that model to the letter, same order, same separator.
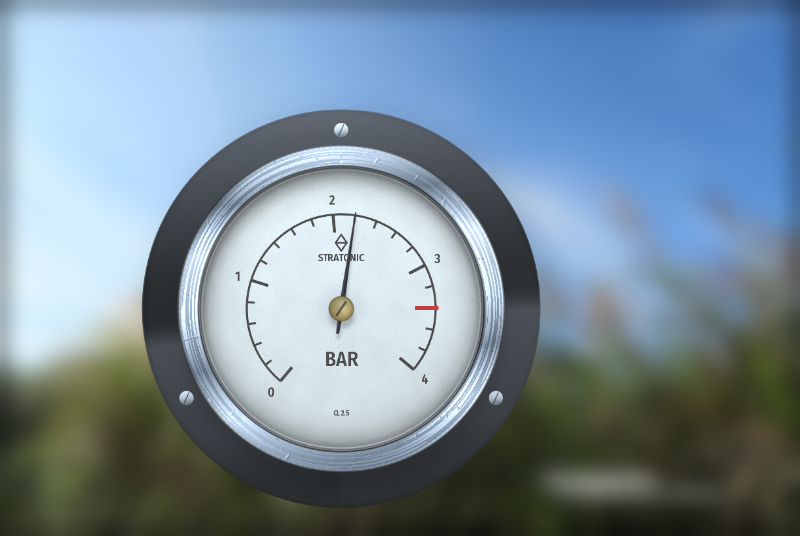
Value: 2.2,bar
